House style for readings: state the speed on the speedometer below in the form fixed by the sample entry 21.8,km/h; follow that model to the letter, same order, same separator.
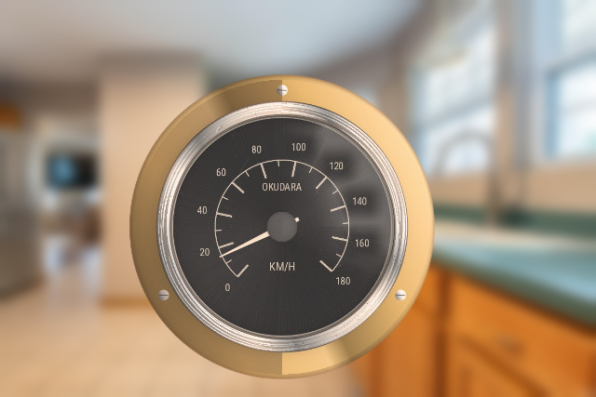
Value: 15,km/h
